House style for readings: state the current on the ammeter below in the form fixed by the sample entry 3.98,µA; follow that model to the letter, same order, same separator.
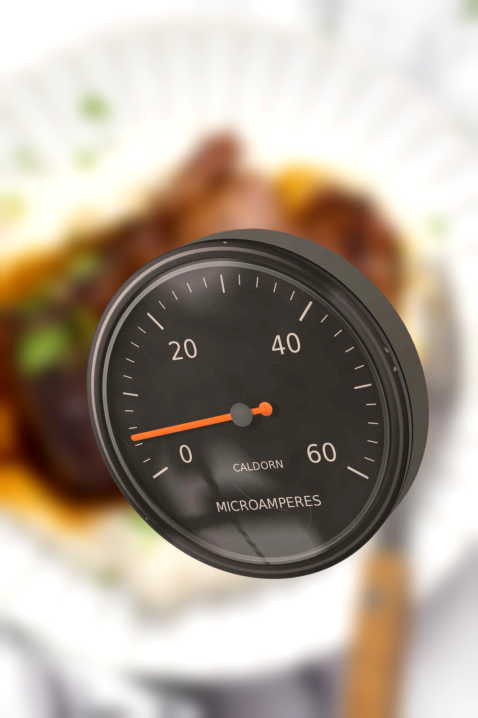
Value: 5,µA
